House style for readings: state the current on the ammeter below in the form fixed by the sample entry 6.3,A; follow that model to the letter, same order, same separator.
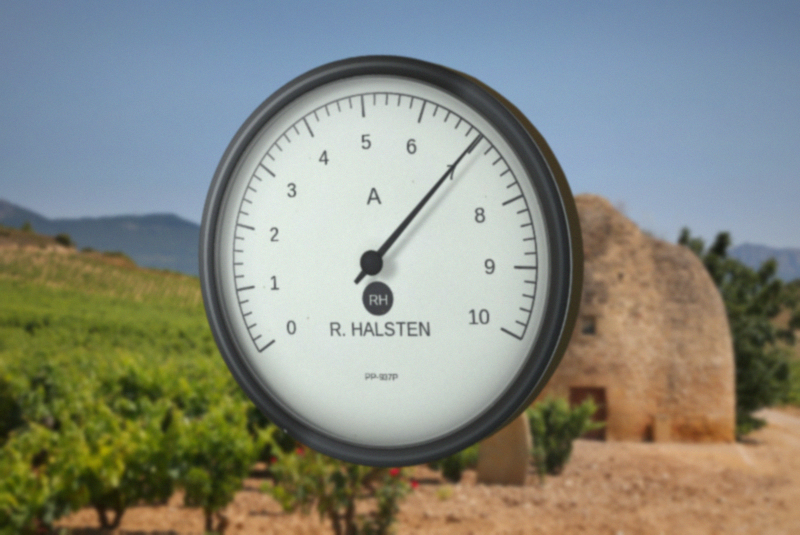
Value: 7,A
